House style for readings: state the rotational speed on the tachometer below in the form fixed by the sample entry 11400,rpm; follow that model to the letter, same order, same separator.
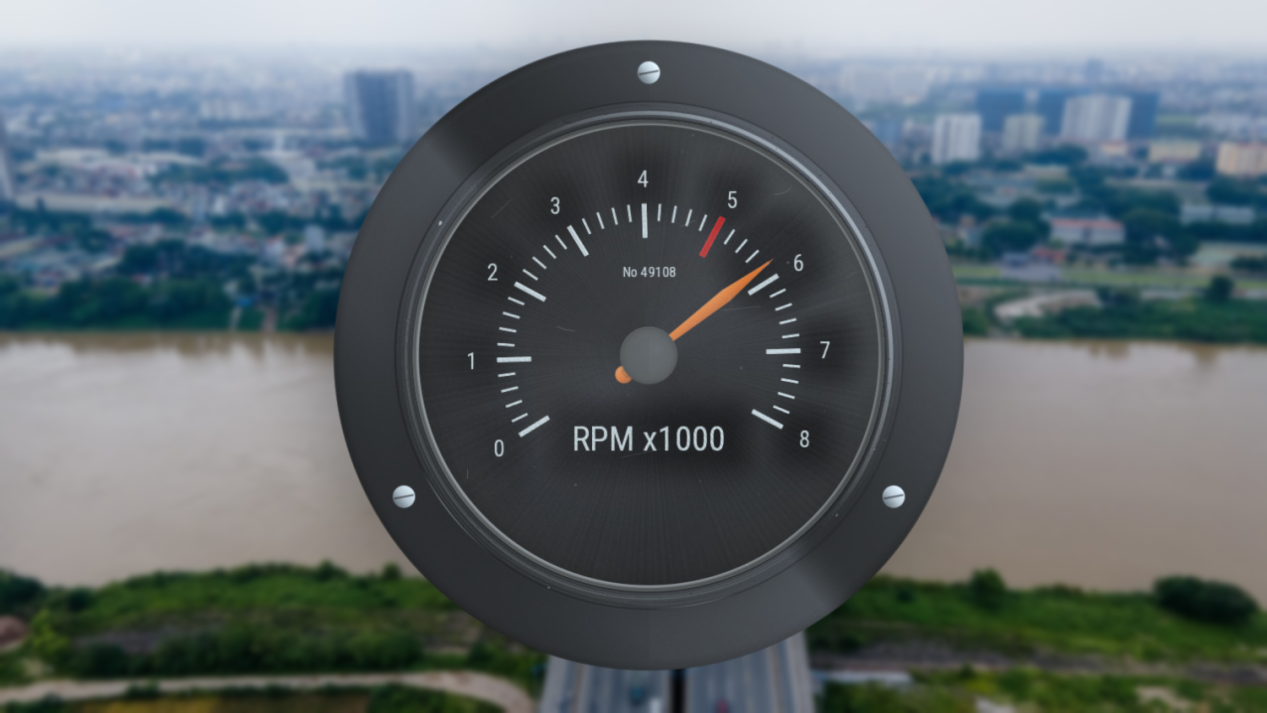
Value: 5800,rpm
